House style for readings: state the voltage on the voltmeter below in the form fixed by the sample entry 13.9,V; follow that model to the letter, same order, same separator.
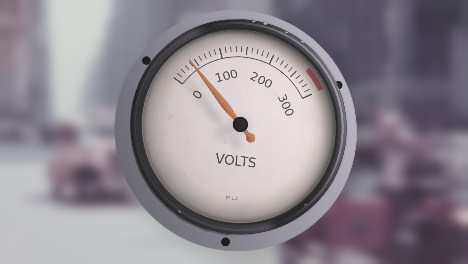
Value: 40,V
